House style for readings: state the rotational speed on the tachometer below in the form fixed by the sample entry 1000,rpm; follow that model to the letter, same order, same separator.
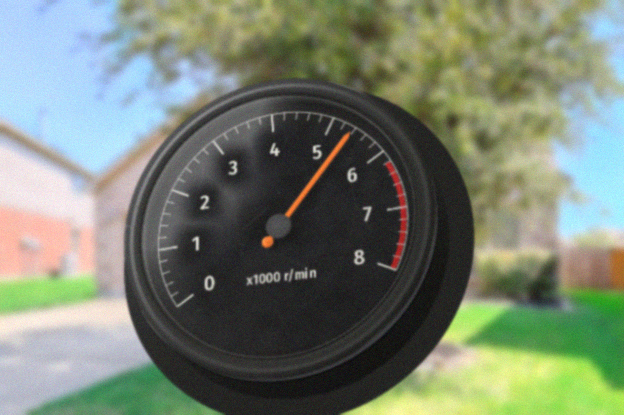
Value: 5400,rpm
